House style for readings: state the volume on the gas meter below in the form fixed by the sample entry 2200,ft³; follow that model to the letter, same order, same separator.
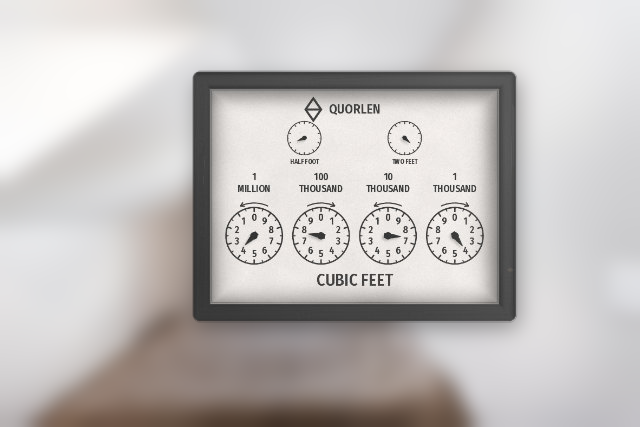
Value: 377400,ft³
